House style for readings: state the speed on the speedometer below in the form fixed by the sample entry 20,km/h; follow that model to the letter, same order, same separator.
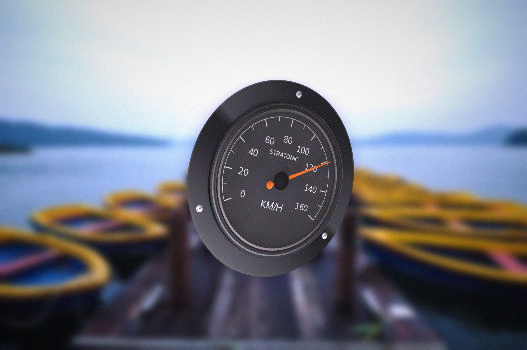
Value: 120,km/h
